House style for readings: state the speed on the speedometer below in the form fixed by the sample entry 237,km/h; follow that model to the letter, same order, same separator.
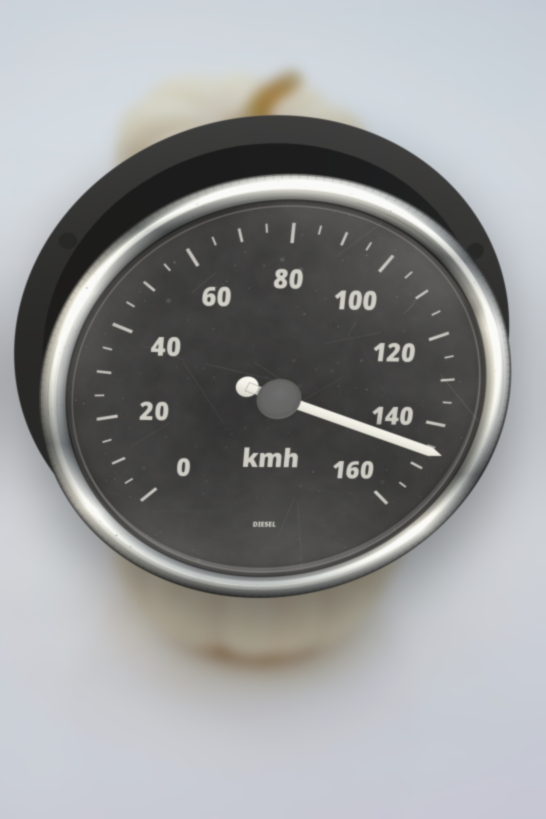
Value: 145,km/h
